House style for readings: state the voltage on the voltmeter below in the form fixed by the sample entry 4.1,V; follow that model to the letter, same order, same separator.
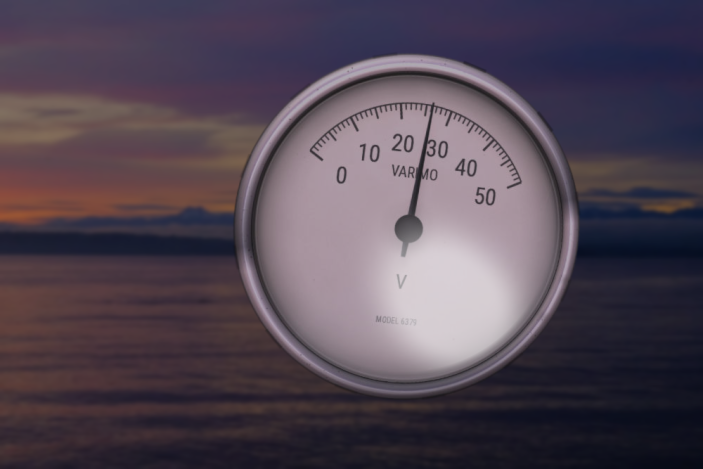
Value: 26,V
